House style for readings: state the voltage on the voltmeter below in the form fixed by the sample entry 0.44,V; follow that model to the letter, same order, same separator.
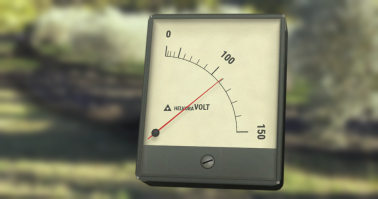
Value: 110,V
